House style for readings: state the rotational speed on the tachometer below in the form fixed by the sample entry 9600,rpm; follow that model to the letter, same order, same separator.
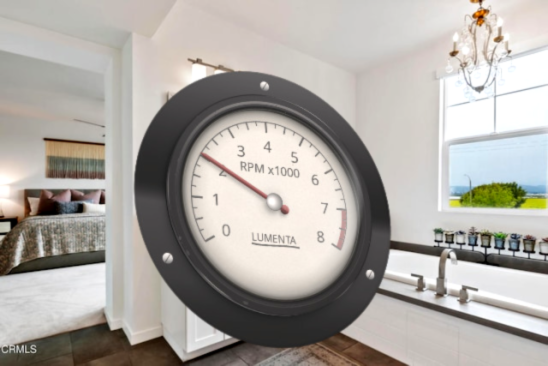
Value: 2000,rpm
